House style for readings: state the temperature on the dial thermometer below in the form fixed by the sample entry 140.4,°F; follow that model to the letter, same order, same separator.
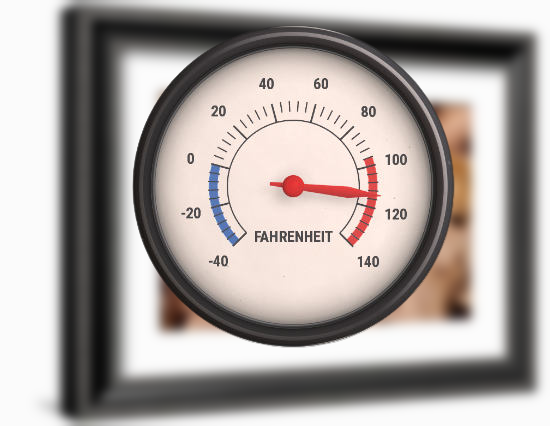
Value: 114,°F
